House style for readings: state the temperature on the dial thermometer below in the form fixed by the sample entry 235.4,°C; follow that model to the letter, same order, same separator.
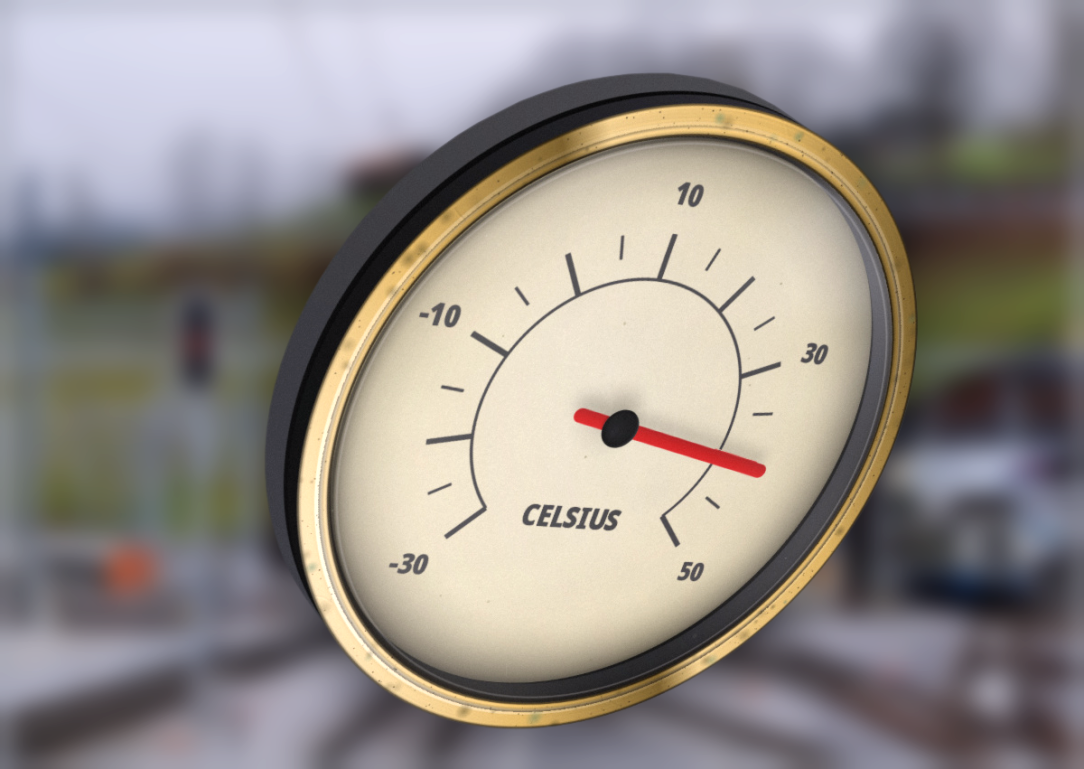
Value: 40,°C
